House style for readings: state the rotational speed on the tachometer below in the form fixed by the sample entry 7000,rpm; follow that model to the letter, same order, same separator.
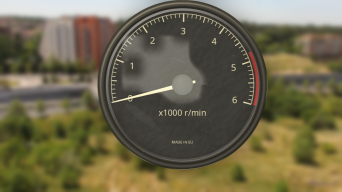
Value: 0,rpm
